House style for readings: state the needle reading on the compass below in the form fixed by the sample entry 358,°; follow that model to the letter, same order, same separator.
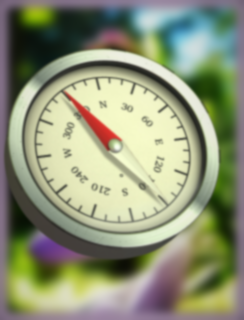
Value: 330,°
